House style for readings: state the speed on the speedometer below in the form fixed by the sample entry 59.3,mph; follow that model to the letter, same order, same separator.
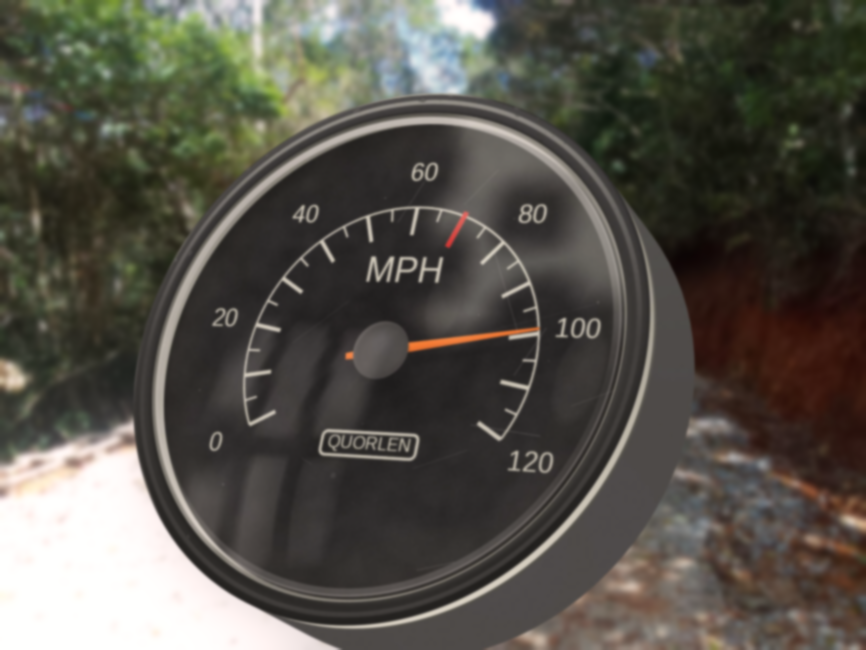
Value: 100,mph
